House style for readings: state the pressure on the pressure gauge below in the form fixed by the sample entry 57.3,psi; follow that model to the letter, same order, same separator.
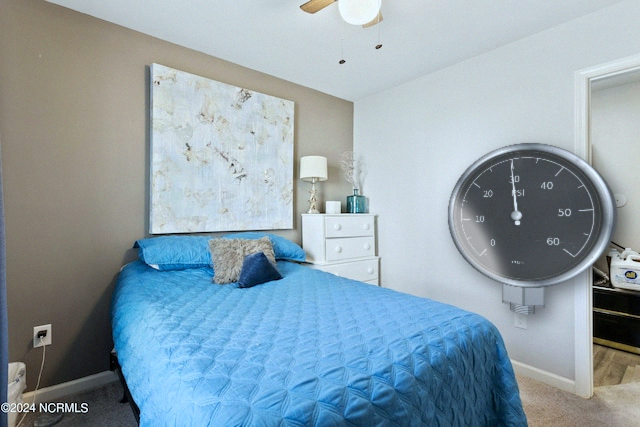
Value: 30,psi
